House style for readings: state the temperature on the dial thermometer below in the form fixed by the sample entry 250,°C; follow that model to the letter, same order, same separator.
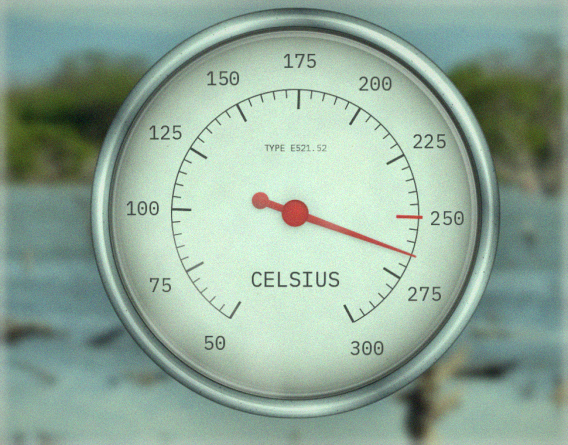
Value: 265,°C
